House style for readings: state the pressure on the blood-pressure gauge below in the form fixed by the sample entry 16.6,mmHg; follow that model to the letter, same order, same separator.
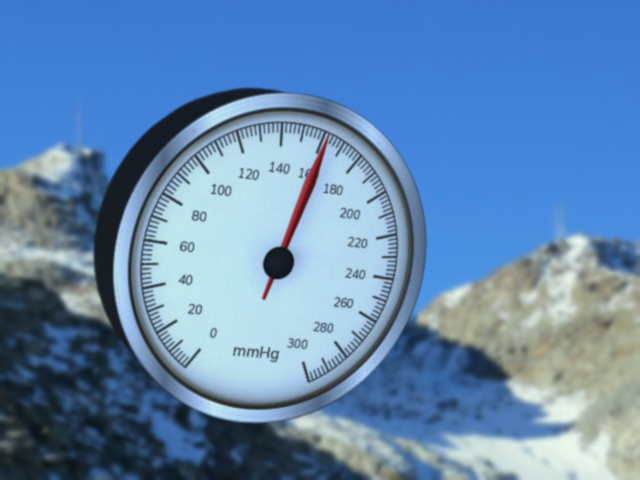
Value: 160,mmHg
